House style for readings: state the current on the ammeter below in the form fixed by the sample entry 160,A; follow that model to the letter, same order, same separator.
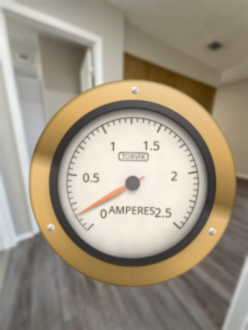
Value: 0.15,A
